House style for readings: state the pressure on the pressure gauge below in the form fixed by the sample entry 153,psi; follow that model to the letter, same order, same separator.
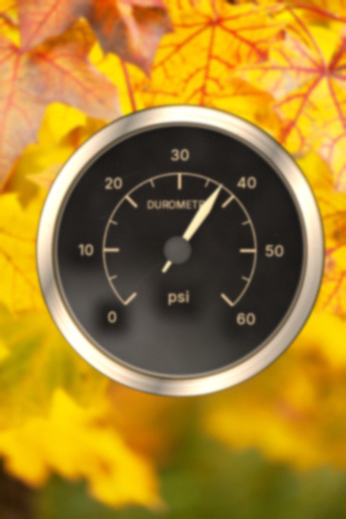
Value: 37.5,psi
